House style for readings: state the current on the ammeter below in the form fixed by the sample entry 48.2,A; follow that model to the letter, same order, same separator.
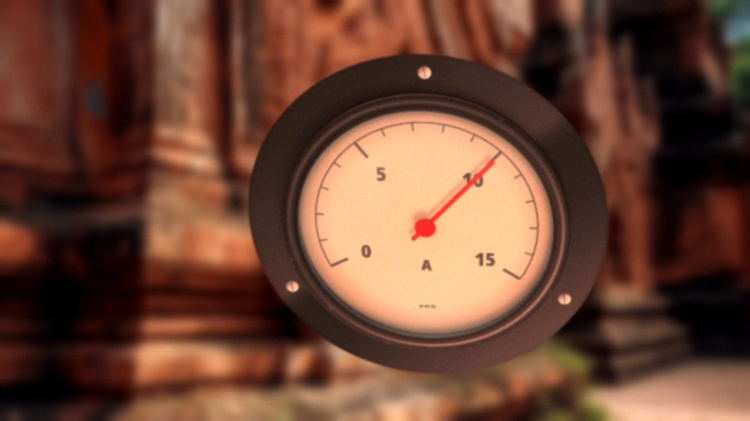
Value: 10,A
